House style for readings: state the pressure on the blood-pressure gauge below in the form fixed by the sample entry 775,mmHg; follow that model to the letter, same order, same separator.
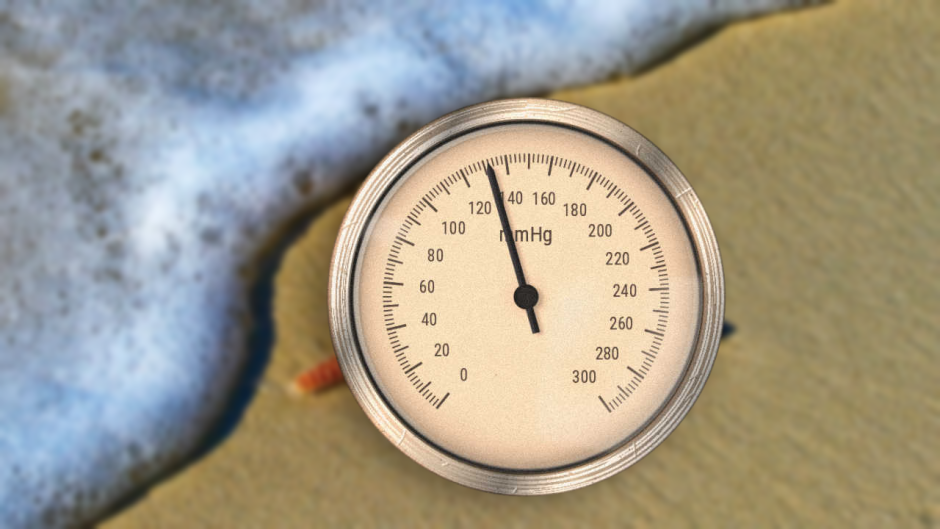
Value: 132,mmHg
